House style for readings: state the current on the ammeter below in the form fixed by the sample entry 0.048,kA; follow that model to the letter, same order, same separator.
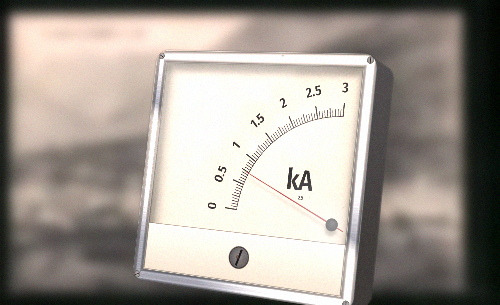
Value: 0.75,kA
